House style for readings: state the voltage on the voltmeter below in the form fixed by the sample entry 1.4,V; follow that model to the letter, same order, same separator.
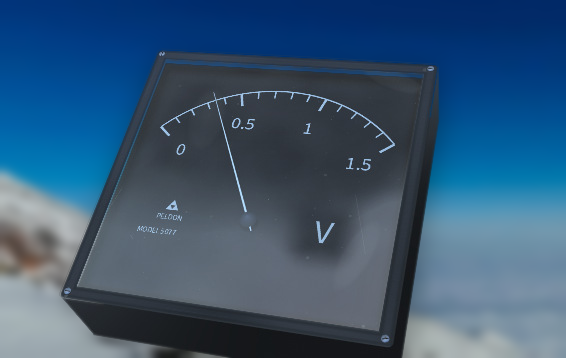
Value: 0.35,V
